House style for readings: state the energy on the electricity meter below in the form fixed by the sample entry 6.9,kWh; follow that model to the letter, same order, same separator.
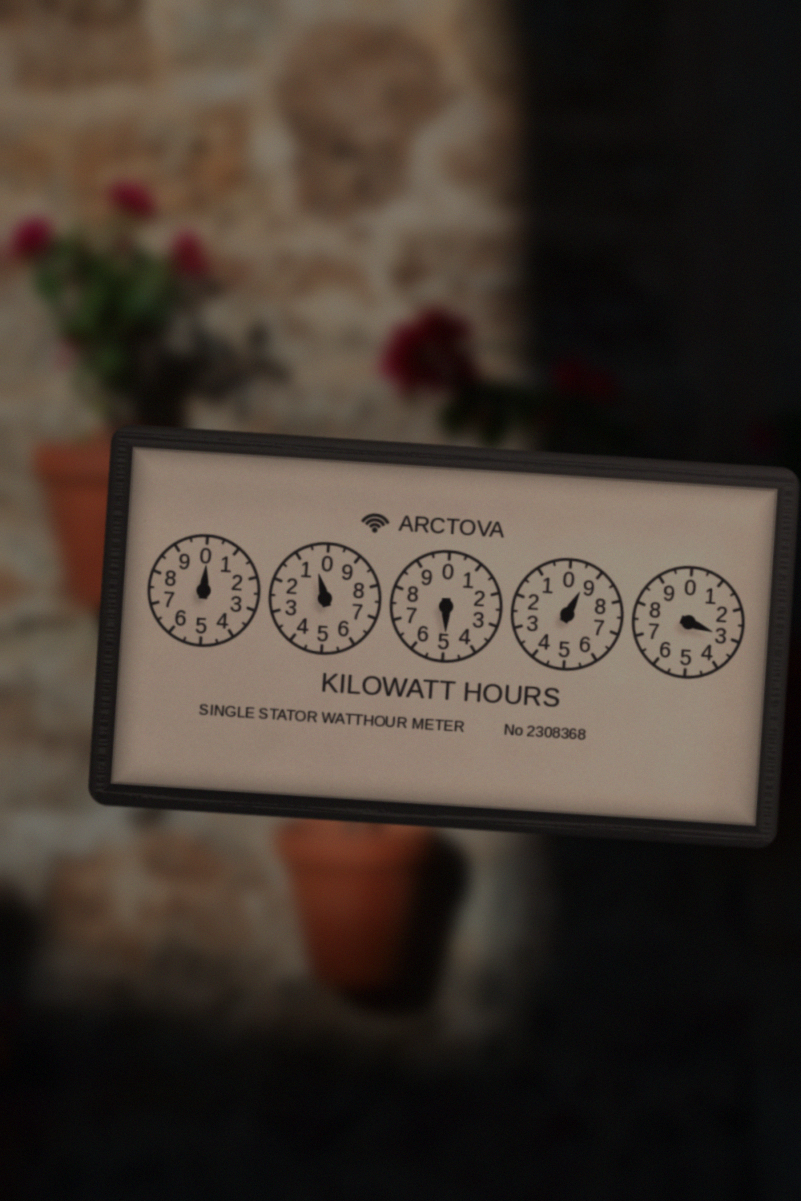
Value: 493,kWh
